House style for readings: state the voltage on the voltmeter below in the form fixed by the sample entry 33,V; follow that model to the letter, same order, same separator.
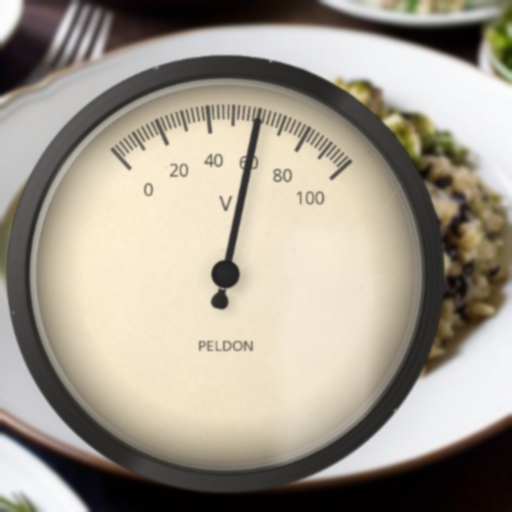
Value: 60,V
